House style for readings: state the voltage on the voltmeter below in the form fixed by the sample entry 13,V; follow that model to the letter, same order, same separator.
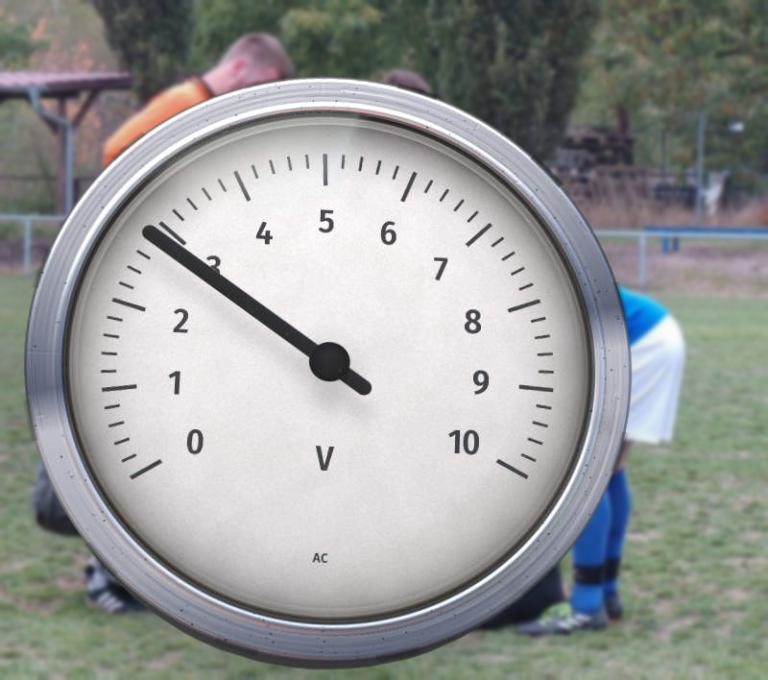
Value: 2.8,V
